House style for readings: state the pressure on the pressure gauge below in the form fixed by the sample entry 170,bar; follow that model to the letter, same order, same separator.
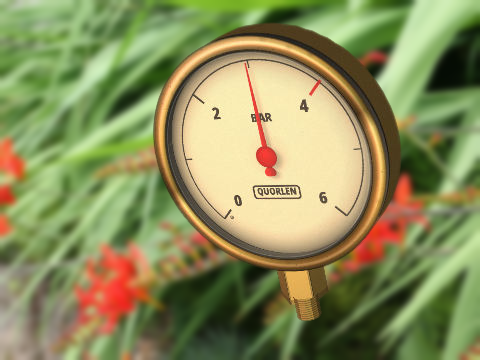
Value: 3,bar
